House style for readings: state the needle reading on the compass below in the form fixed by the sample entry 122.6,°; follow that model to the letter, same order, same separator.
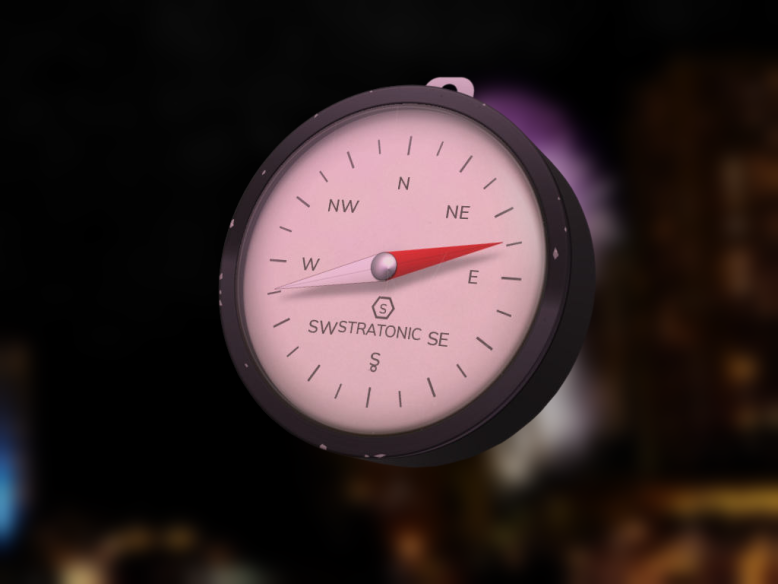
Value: 75,°
